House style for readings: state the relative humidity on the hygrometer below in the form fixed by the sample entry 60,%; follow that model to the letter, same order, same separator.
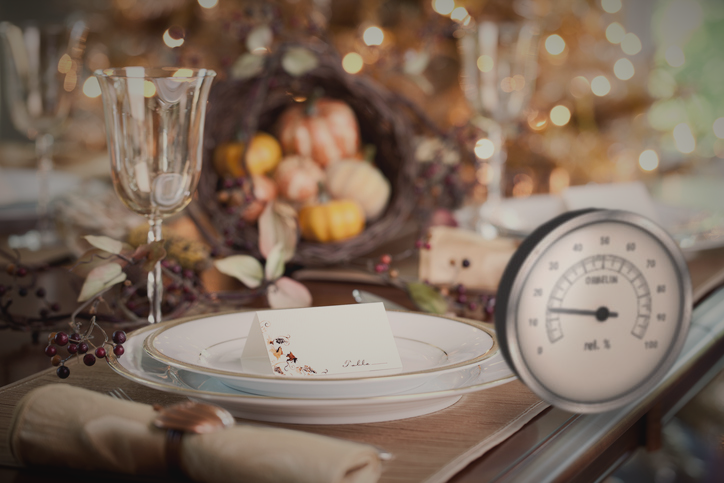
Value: 15,%
